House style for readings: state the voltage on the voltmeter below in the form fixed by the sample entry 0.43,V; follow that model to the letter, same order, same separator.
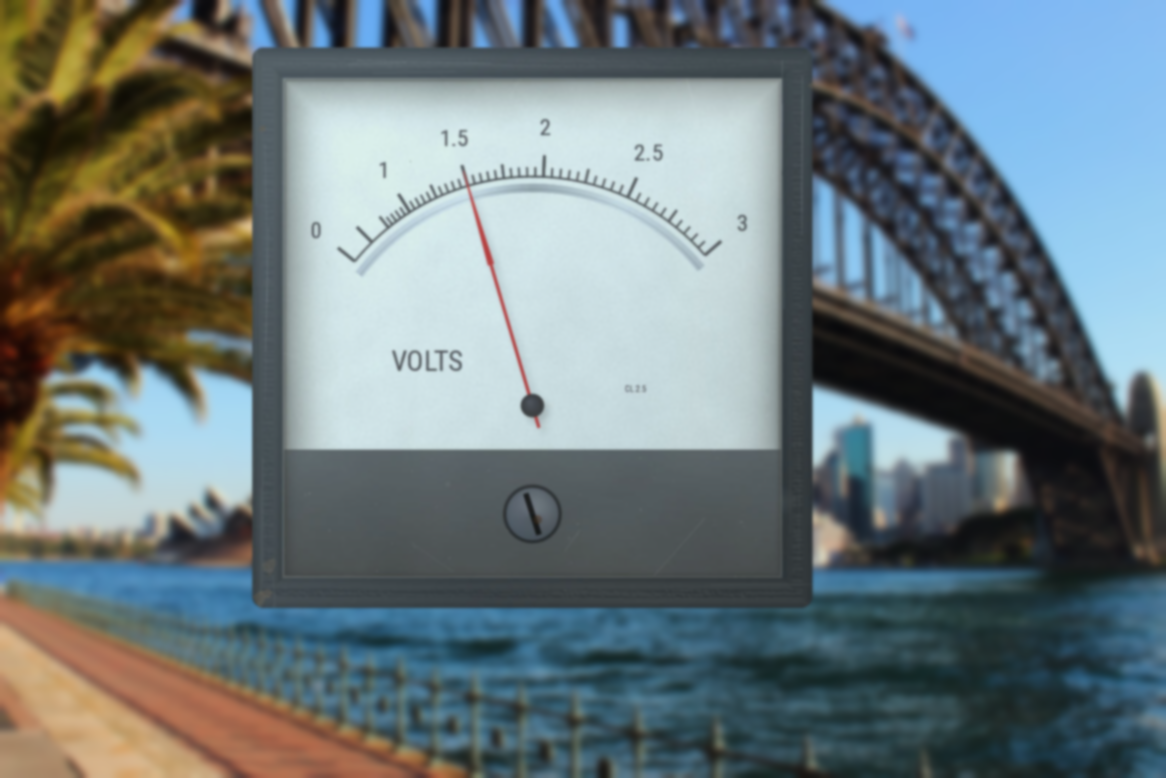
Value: 1.5,V
